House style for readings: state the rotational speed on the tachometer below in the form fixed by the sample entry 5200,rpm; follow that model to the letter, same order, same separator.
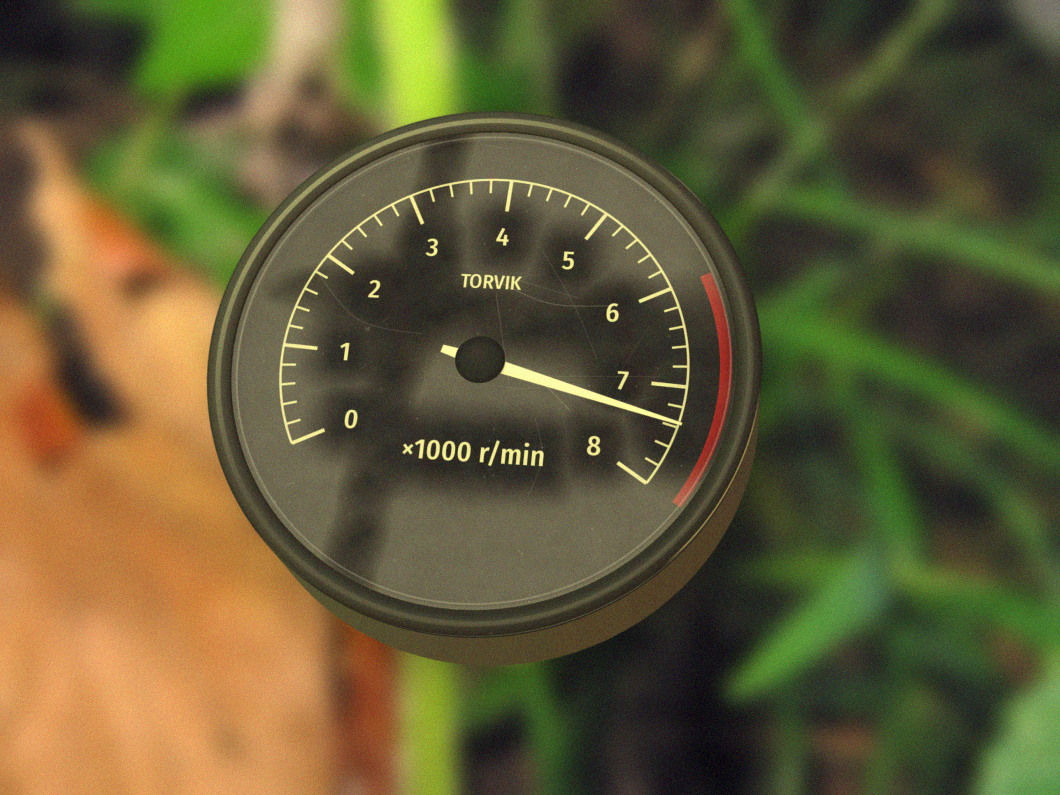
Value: 7400,rpm
